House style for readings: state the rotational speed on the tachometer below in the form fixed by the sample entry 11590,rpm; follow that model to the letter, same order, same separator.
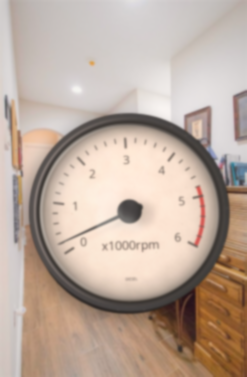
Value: 200,rpm
